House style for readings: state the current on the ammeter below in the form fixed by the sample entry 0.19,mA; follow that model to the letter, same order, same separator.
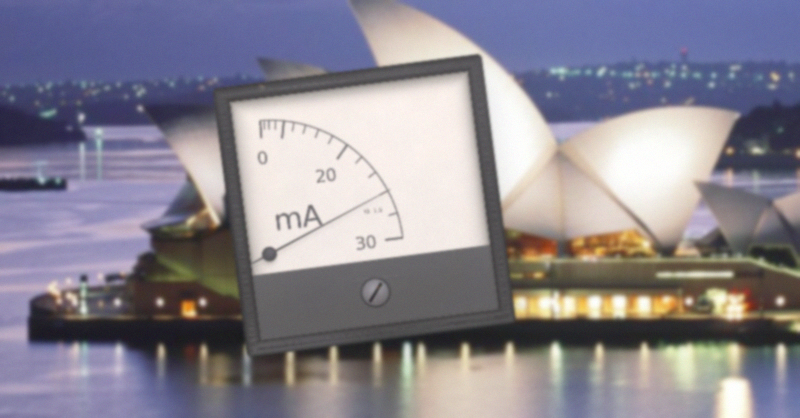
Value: 26,mA
